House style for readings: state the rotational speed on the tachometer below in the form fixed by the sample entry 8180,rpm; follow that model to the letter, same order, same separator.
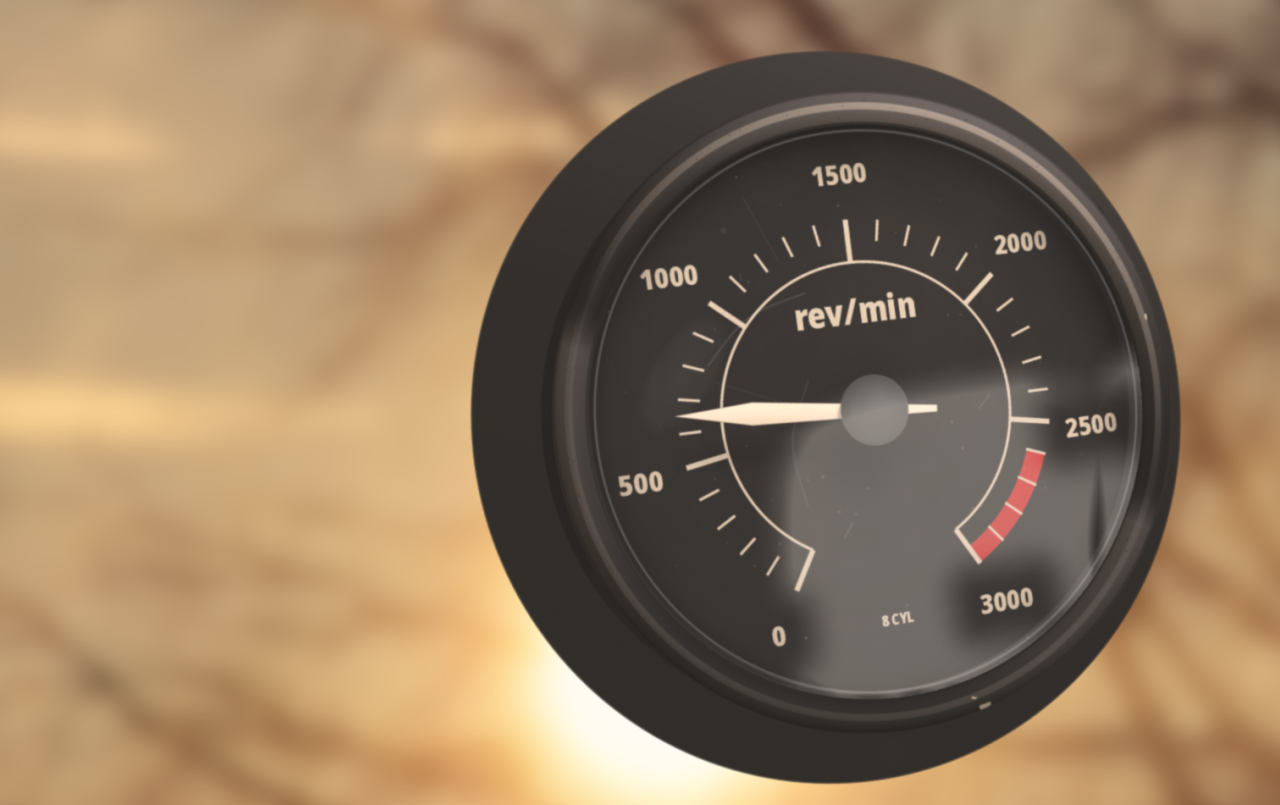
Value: 650,rpm
